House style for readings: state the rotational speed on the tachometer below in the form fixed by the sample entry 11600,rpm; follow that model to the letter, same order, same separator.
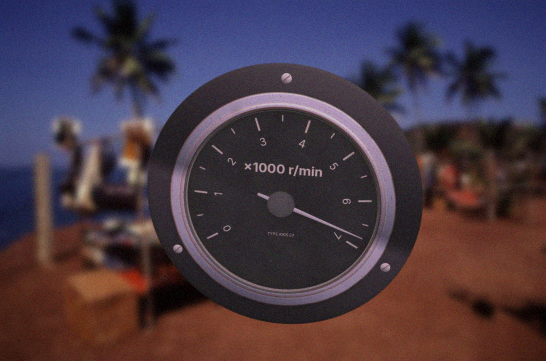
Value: 6750,rpm
